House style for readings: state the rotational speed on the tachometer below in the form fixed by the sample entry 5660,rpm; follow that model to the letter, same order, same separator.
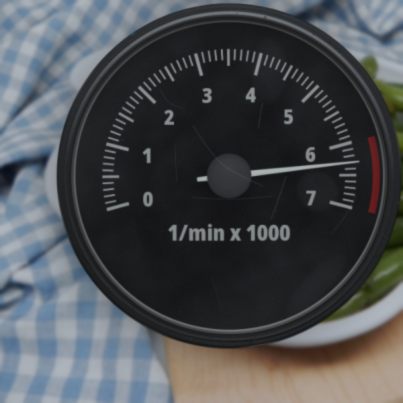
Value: 6300,rpm
